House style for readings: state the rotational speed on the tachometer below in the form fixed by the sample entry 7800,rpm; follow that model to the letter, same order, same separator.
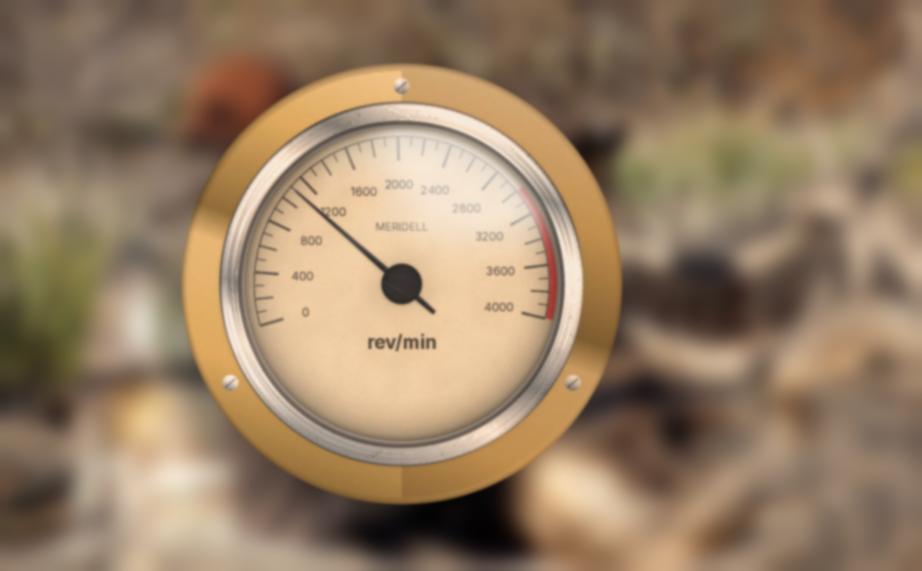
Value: 1100,rpm
